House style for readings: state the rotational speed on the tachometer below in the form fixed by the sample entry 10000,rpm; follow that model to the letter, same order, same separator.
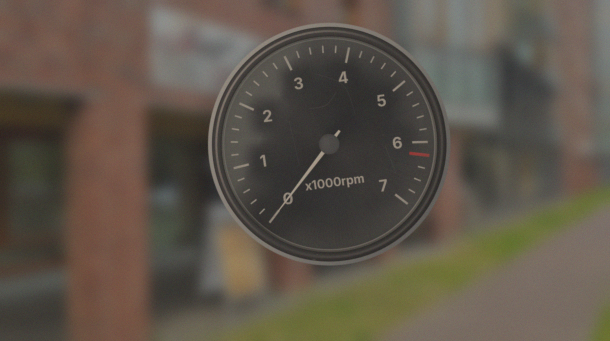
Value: 0,rpm
